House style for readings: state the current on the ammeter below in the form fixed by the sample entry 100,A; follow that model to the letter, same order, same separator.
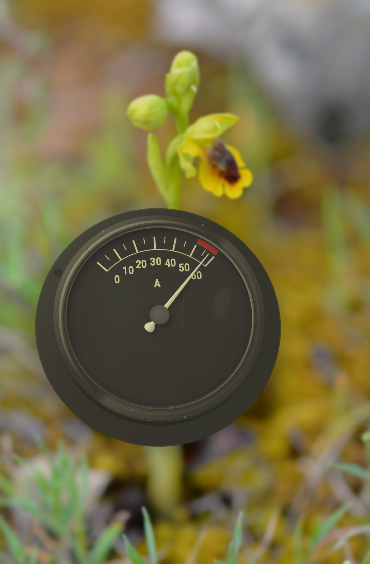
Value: 57.5,A
